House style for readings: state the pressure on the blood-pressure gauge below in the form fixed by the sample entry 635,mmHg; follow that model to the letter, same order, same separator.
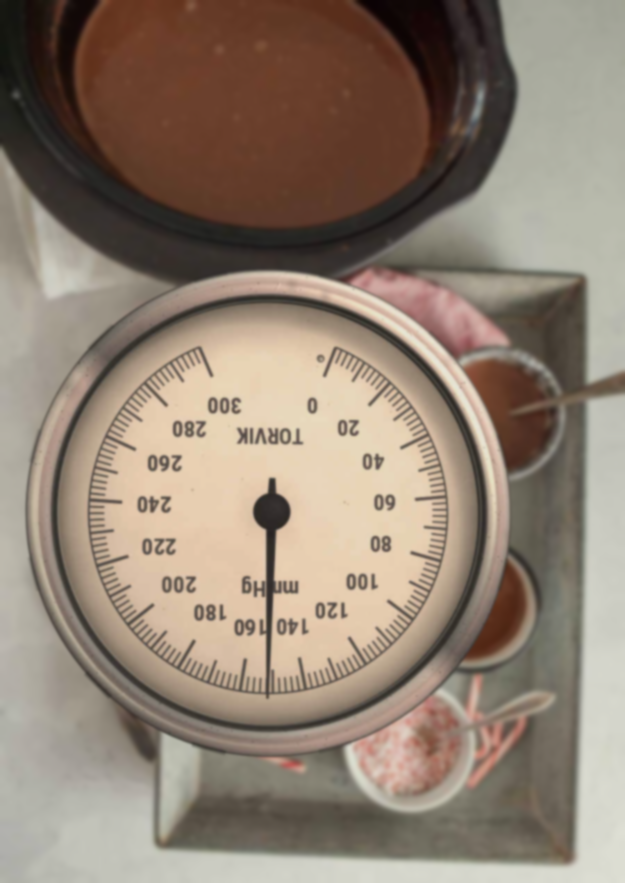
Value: 152,mmHg
